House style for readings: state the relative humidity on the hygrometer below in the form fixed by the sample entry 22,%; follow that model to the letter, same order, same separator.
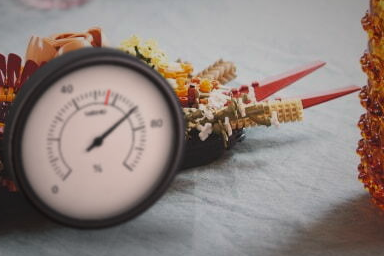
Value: 70,%
